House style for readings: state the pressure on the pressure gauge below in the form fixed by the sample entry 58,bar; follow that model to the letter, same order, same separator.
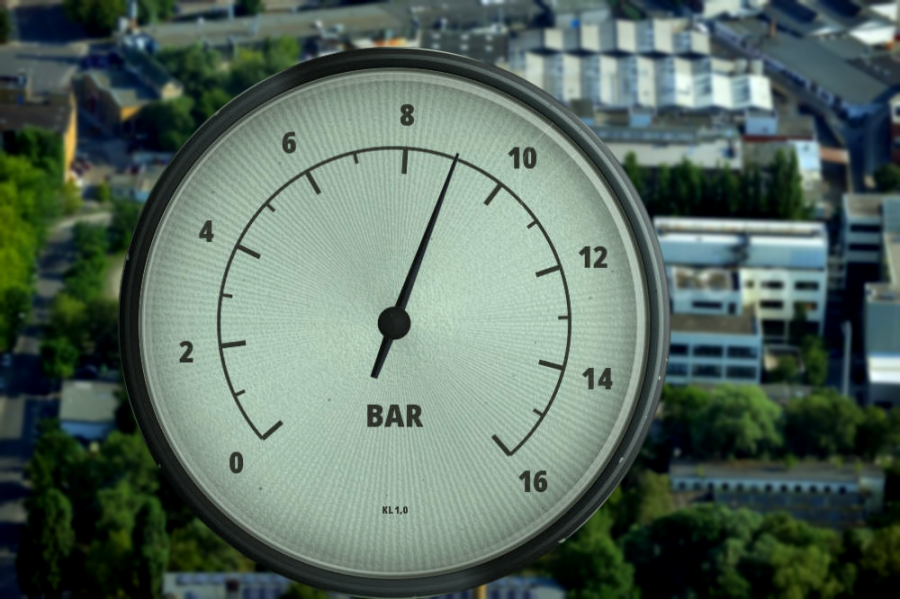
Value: 9,bar
